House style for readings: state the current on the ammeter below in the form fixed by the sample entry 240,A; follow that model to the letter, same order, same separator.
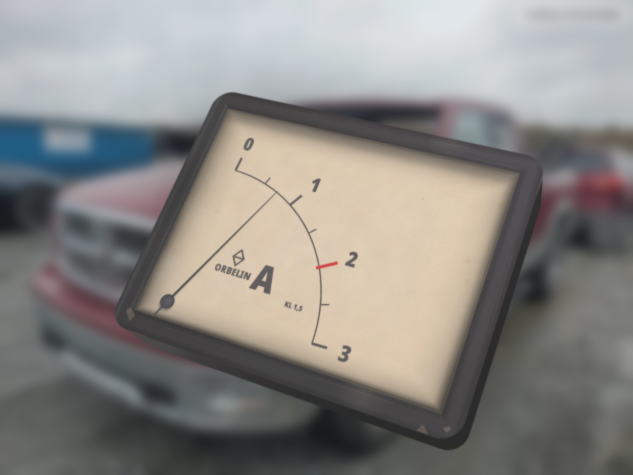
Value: 0.75,A
